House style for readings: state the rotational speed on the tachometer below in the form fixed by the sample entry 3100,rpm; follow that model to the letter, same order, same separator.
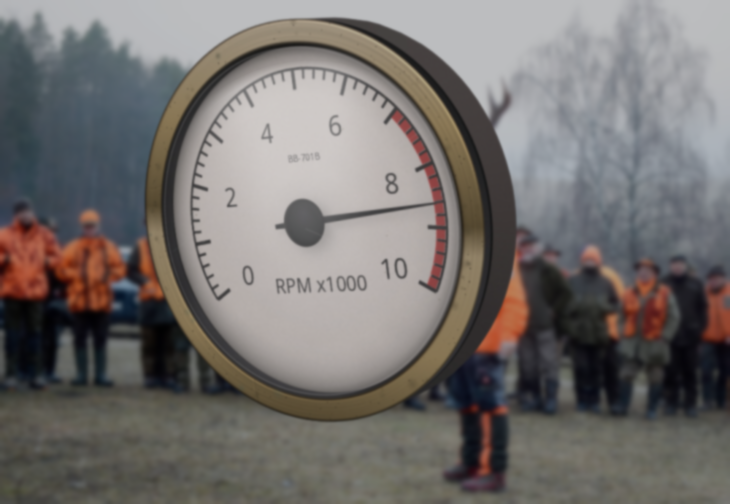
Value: 8600,rpm
